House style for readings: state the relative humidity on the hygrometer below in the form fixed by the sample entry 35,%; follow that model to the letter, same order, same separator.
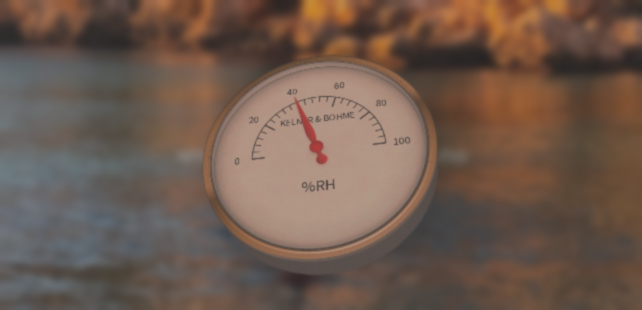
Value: 40,%
